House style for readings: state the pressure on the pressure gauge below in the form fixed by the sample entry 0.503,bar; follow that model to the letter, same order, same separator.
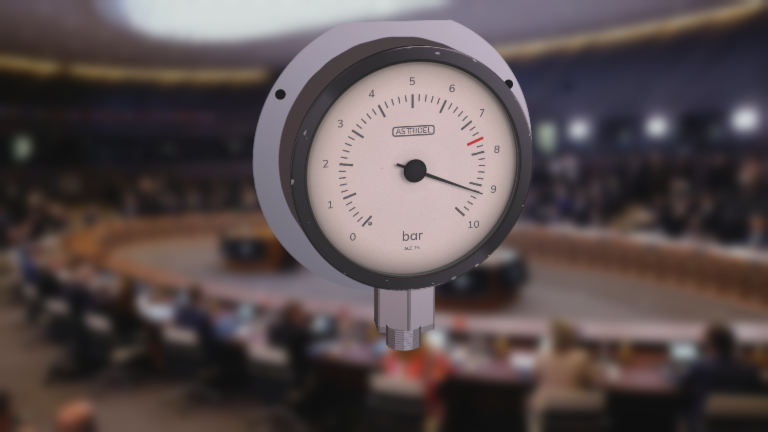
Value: 9.2,bar
